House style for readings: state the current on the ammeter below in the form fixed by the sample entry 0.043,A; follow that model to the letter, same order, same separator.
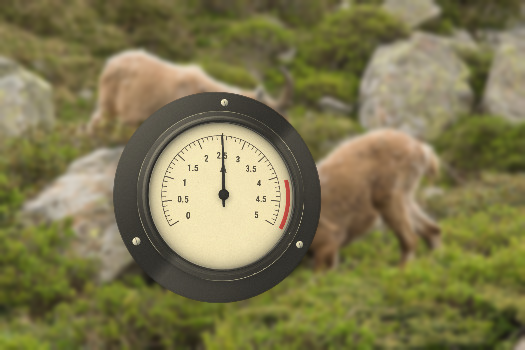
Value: 2.5,A
